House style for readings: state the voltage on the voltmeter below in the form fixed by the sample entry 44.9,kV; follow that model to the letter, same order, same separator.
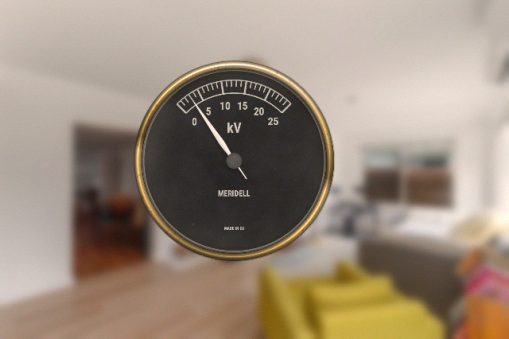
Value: 3,kV
